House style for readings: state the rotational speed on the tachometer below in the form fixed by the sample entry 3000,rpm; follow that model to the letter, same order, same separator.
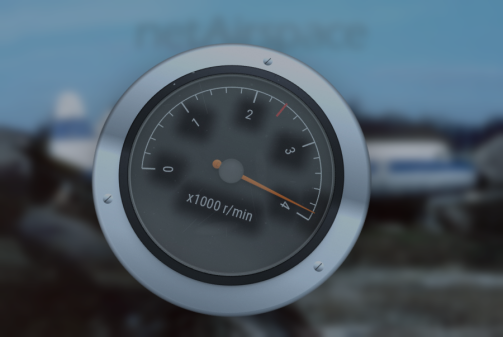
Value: 3900,rpm
